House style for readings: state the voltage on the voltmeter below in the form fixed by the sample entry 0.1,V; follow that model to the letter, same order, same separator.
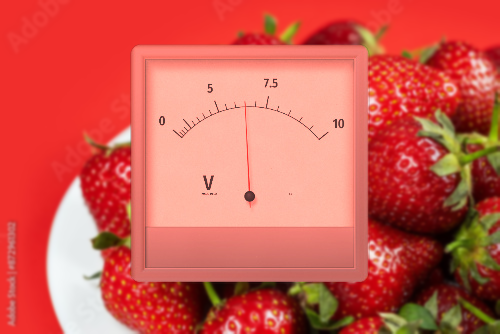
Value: 6.5,V
